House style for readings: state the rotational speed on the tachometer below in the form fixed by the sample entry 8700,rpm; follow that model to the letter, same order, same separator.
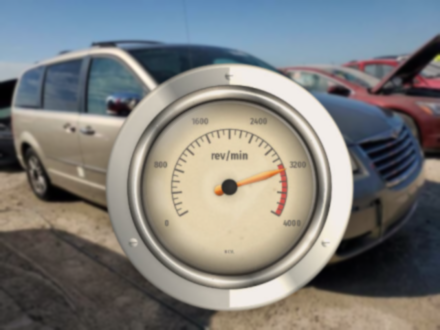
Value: 3200,rpm
